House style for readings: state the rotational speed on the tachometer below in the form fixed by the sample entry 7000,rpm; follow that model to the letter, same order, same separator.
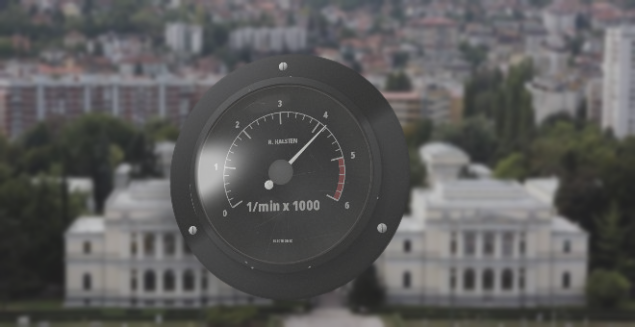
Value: 4200,rpm
